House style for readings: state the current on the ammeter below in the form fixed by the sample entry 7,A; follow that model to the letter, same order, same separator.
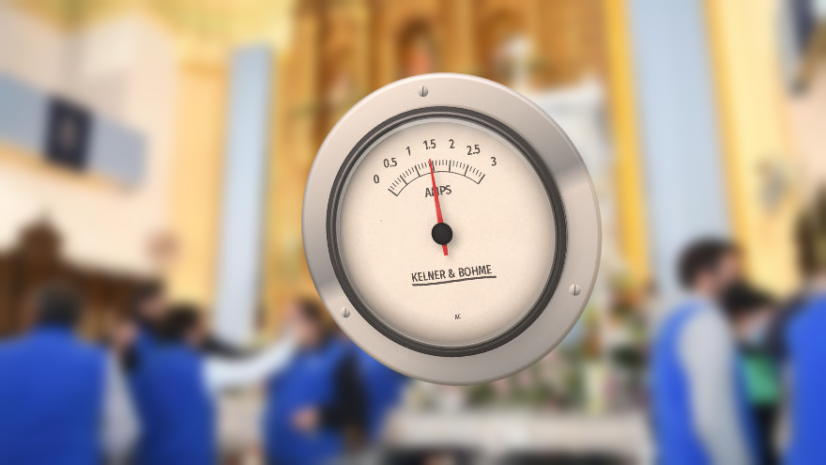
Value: 1.5,A
